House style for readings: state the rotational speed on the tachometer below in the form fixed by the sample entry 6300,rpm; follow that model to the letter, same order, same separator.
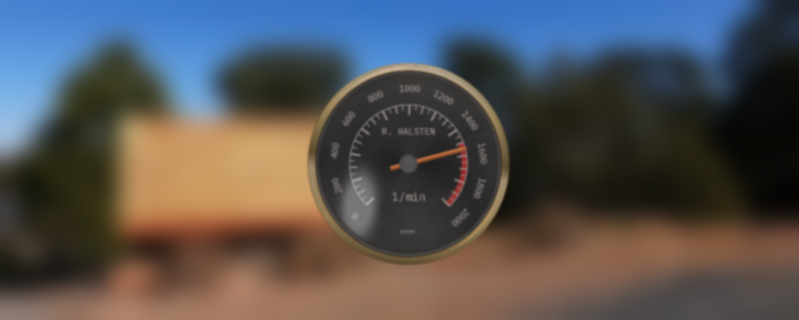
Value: 1550,rpm
